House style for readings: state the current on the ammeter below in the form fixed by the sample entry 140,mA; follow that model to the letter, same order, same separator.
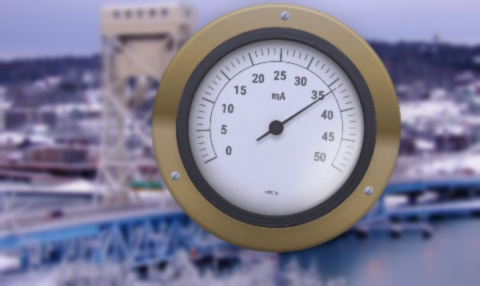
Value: 36,mA
